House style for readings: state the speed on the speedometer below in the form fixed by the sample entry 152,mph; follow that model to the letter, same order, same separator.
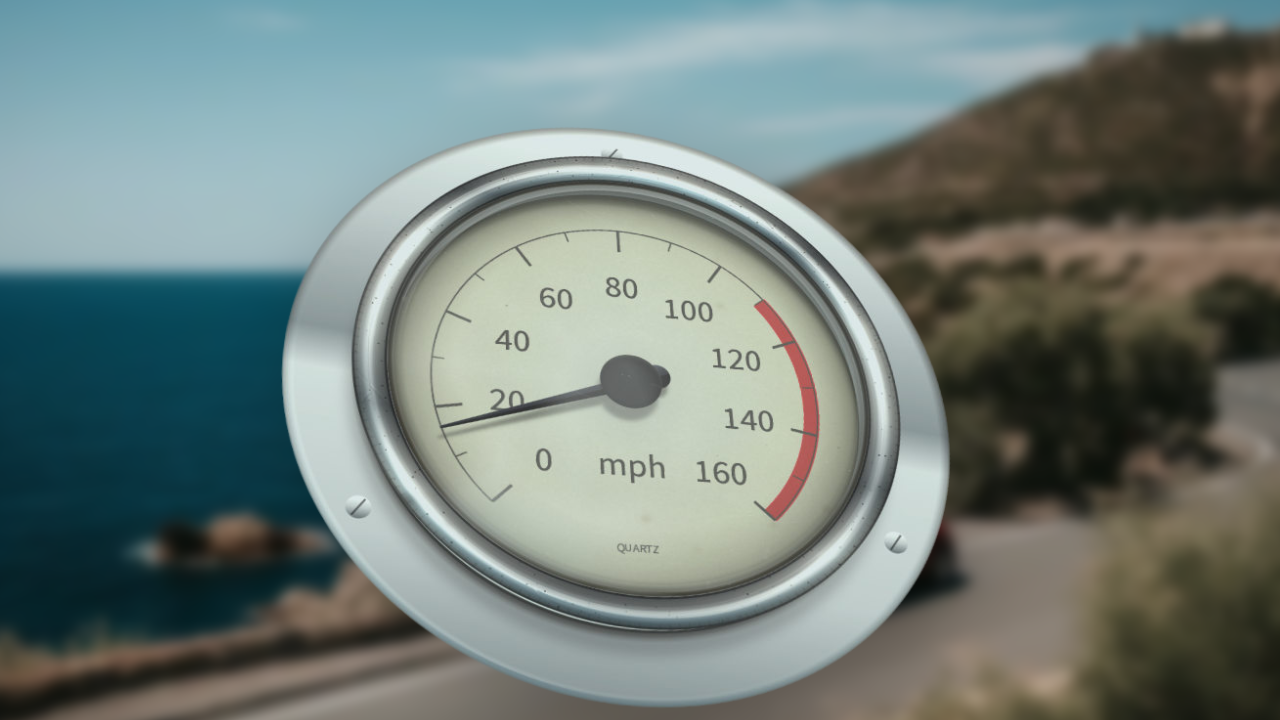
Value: 15,mph
